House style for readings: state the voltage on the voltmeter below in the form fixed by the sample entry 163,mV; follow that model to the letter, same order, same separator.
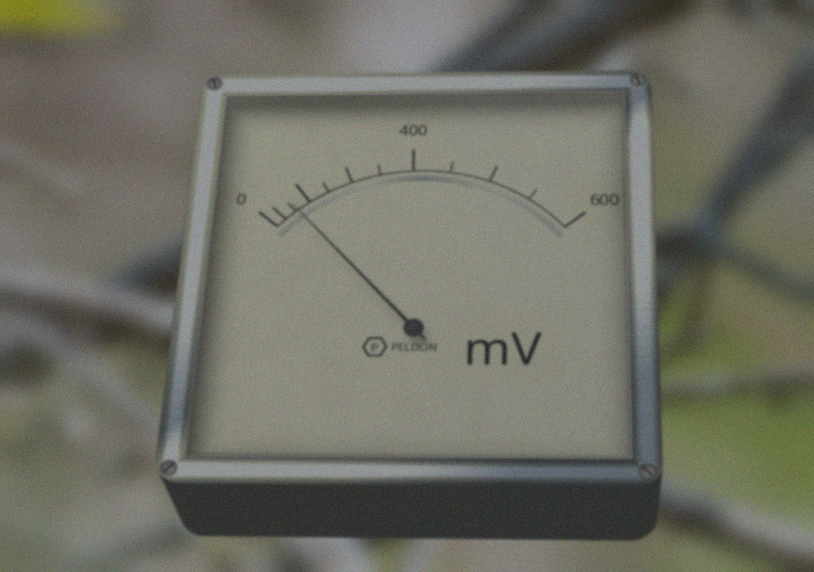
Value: 150,mV
